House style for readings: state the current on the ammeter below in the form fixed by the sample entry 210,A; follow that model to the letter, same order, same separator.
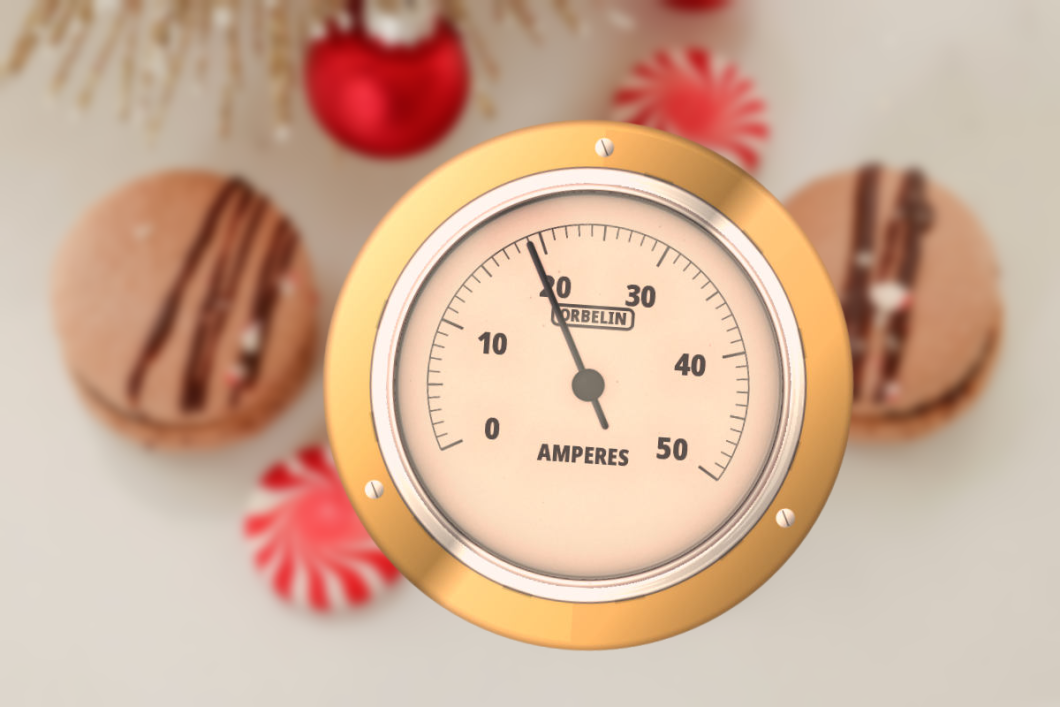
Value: 19,A
